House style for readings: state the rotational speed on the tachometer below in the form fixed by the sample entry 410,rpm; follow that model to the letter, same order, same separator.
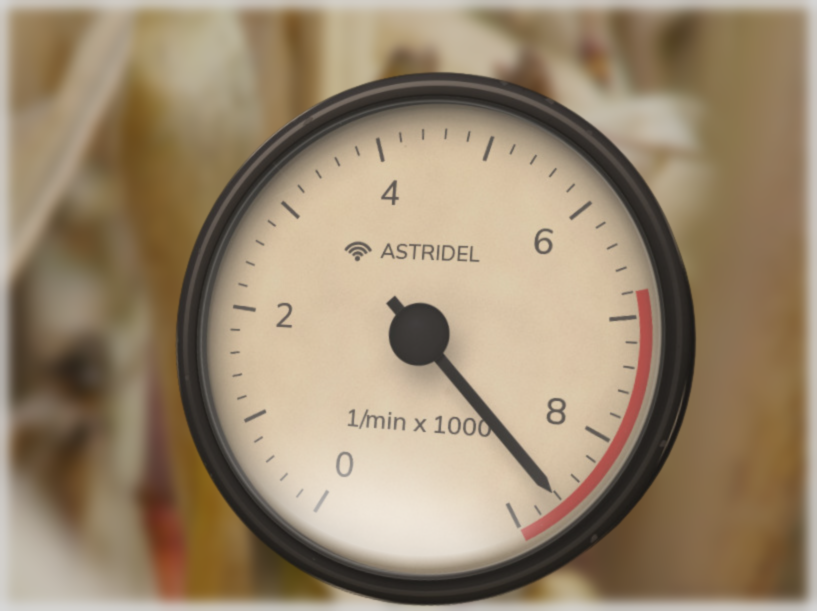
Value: 8600,rpm
